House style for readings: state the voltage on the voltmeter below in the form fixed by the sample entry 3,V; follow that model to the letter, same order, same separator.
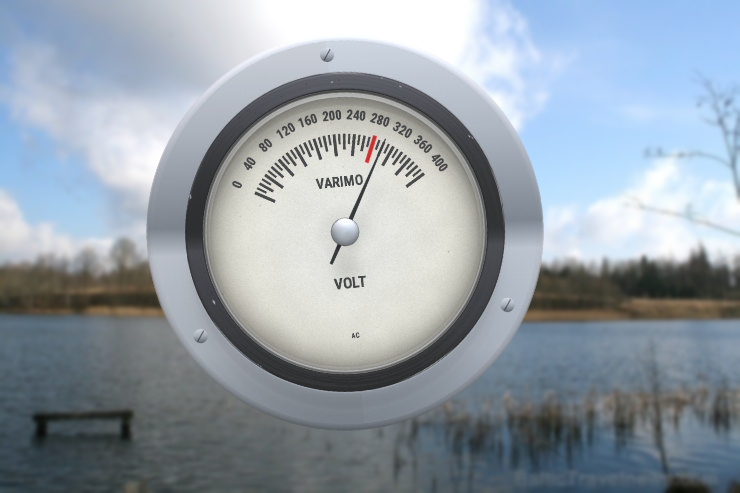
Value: 300,V
